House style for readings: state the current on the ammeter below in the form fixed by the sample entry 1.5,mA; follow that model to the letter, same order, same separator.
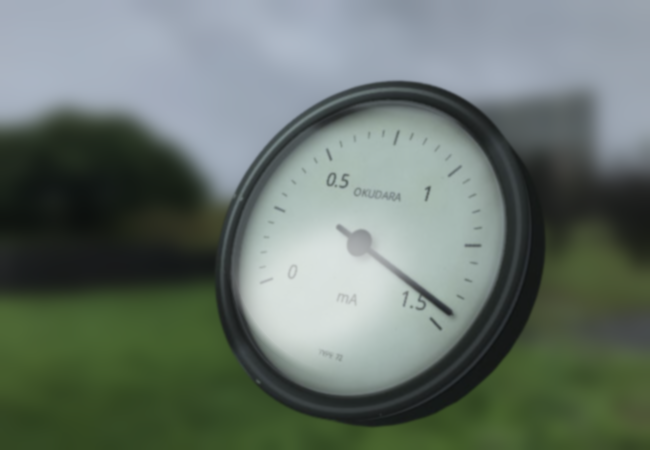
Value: 1.45,mA
